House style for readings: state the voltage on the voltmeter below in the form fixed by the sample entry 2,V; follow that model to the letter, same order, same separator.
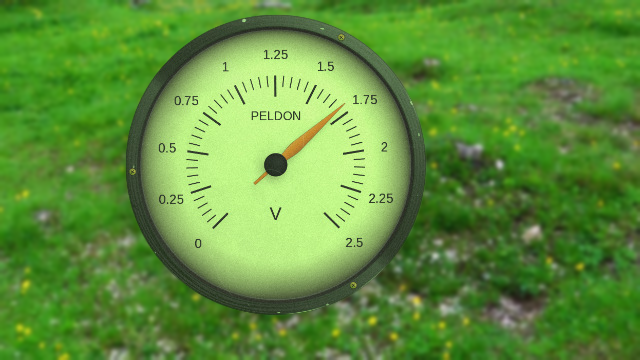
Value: 1.7,V
